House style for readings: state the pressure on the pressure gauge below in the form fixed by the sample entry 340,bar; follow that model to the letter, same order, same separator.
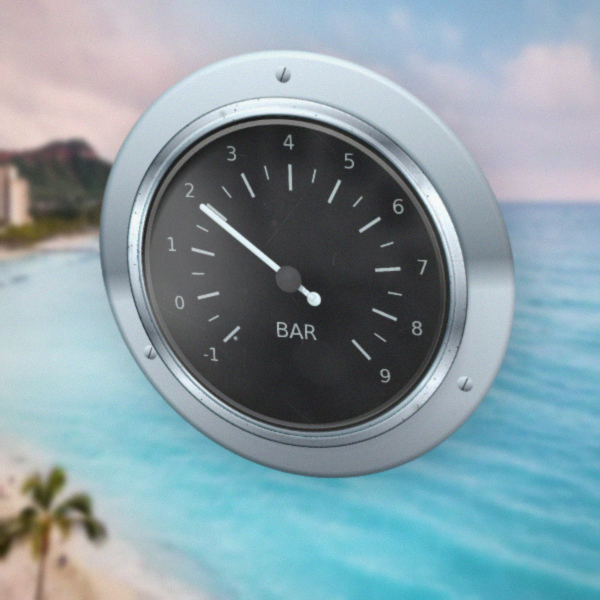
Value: 2,bar
